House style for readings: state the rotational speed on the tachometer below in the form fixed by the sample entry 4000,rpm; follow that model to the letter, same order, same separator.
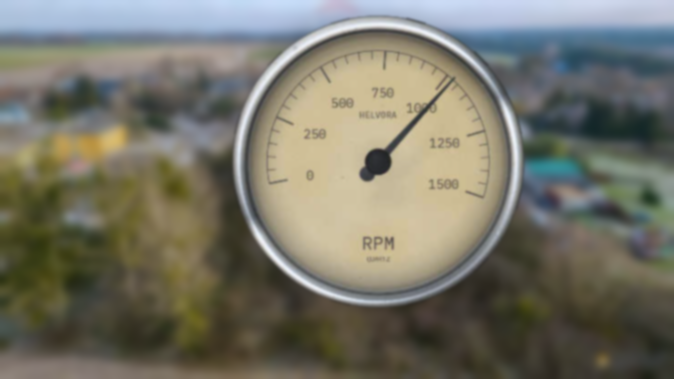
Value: 1025,rpm
